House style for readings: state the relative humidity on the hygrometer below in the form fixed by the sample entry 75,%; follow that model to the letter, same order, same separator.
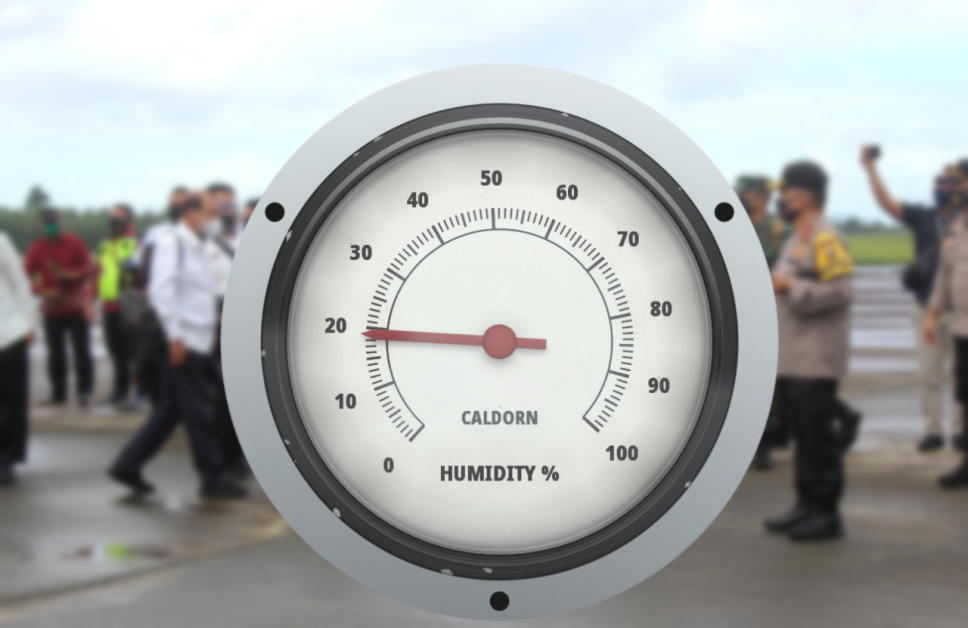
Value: 19,%
